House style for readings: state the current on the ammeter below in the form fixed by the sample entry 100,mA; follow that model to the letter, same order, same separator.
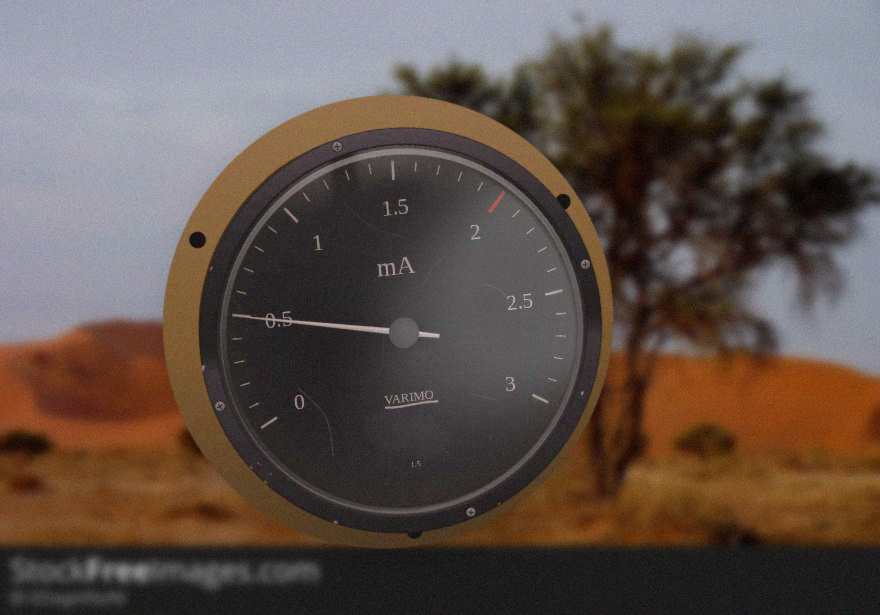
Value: 0.5,mA
